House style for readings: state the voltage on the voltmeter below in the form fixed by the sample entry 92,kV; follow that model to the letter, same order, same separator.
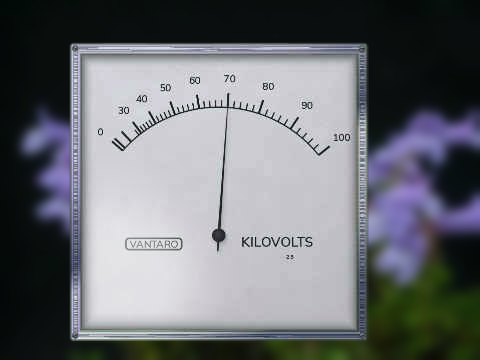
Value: 70,kV
